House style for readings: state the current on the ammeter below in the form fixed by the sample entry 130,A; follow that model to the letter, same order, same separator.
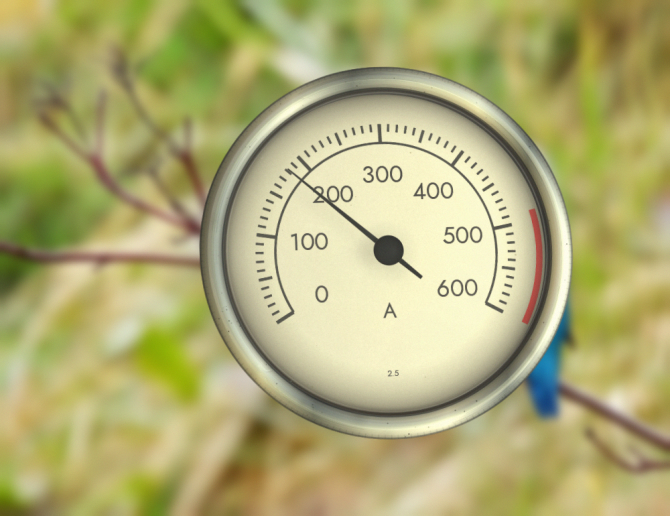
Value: 180,A
